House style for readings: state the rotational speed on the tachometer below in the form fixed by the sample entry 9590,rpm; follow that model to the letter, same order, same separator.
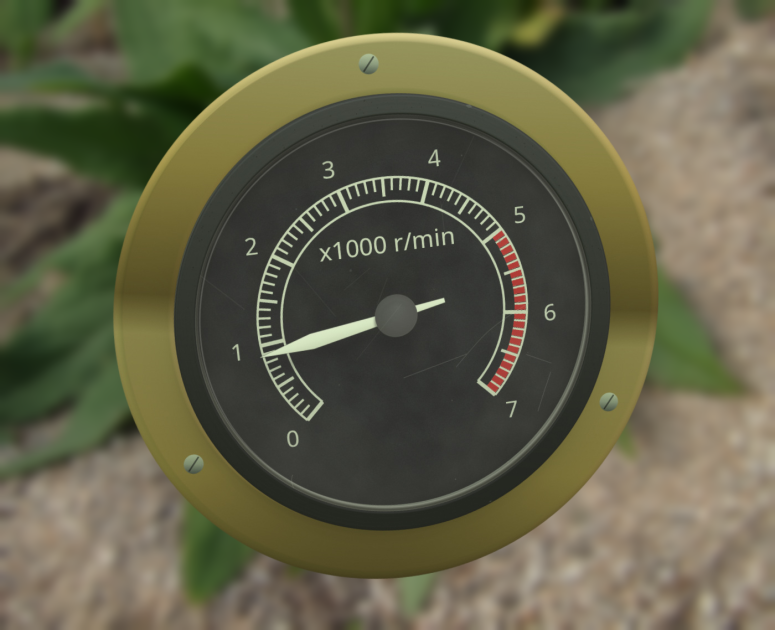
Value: 900,rpm
